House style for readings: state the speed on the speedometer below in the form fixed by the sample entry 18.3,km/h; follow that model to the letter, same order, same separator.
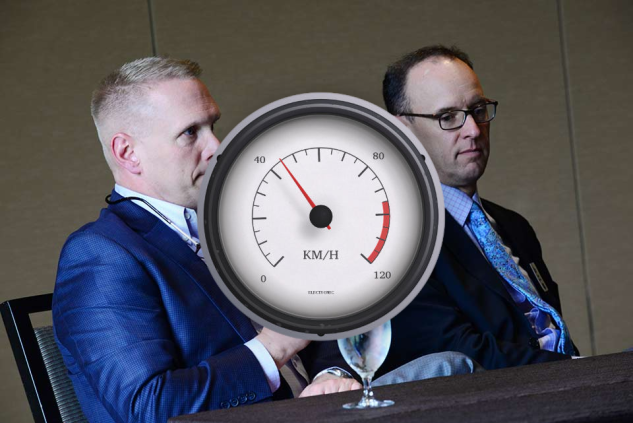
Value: 45,km/h
